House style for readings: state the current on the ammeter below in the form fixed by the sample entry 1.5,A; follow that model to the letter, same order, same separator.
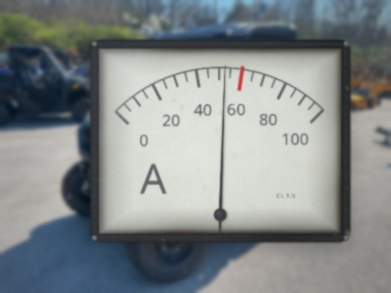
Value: 52.5,A
